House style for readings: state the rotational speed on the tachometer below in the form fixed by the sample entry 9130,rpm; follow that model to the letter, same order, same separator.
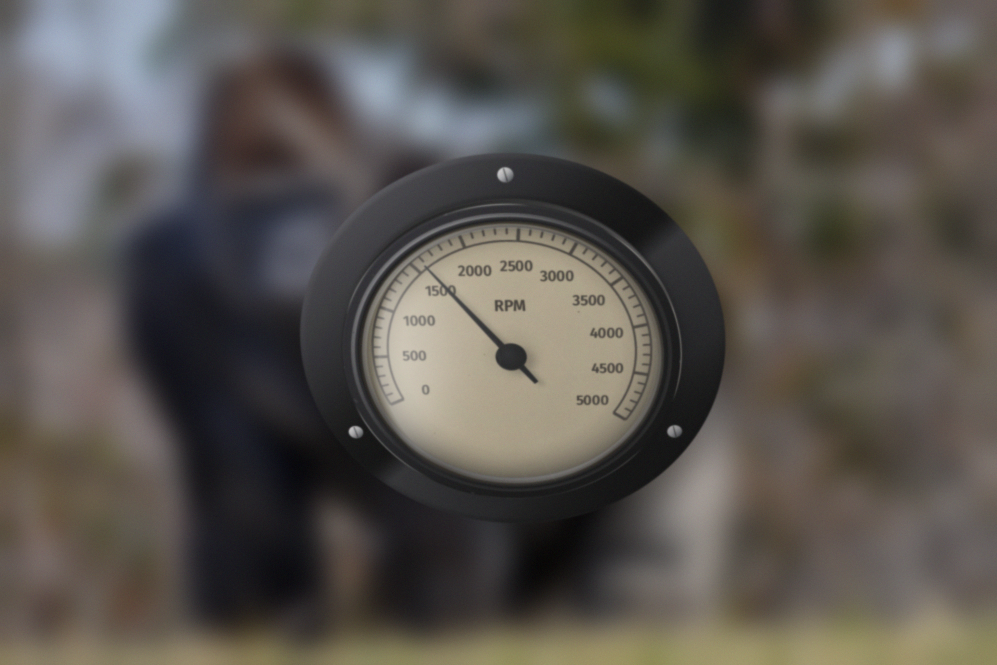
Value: 1600,rpm
